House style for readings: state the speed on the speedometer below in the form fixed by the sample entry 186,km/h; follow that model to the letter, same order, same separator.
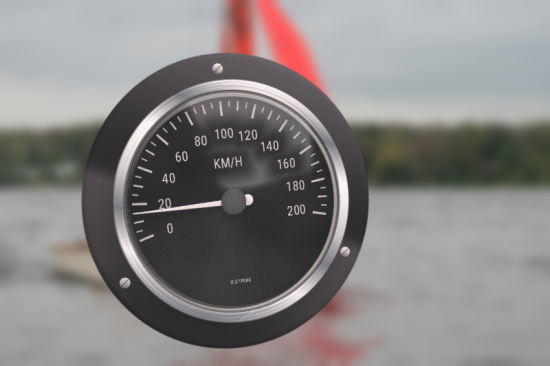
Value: 15,km/h
